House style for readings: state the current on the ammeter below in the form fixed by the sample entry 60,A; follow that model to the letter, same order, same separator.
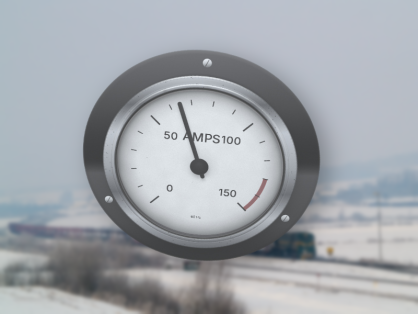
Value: 65,A
